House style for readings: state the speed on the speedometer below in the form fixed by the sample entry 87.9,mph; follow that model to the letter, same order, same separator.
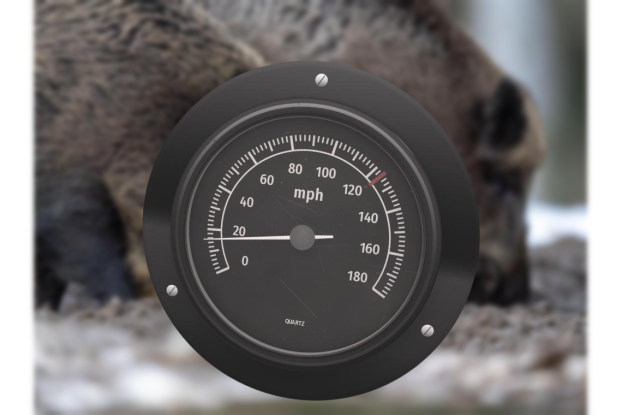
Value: 16,mph
